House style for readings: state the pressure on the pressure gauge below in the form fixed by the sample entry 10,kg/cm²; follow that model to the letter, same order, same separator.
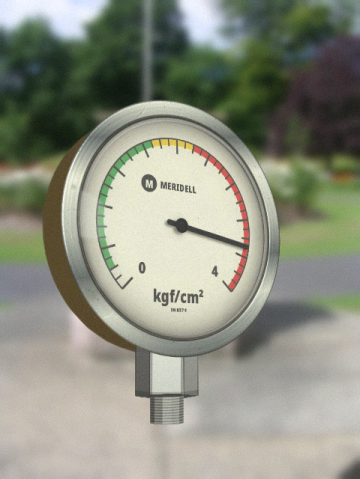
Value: 3.5,kg/cm²
